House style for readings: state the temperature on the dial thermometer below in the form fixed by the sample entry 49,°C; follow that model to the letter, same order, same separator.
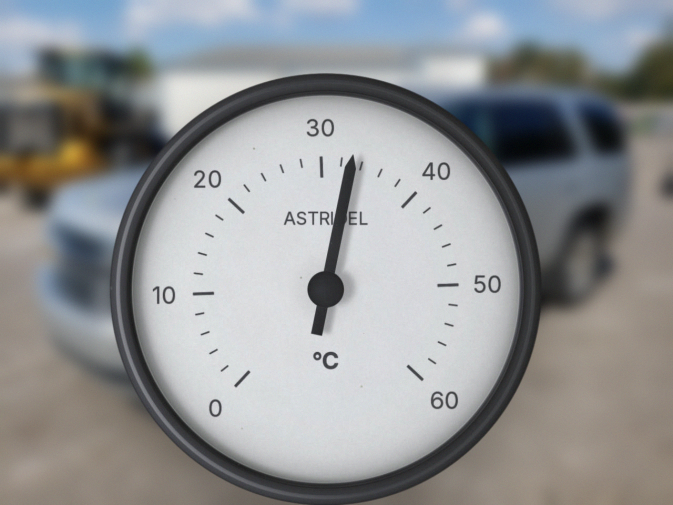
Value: 33,°C
